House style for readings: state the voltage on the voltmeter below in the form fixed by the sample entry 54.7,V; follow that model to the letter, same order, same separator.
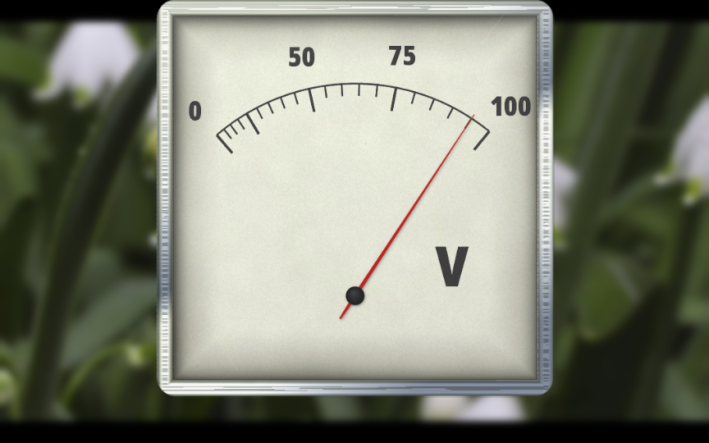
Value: 95,V
